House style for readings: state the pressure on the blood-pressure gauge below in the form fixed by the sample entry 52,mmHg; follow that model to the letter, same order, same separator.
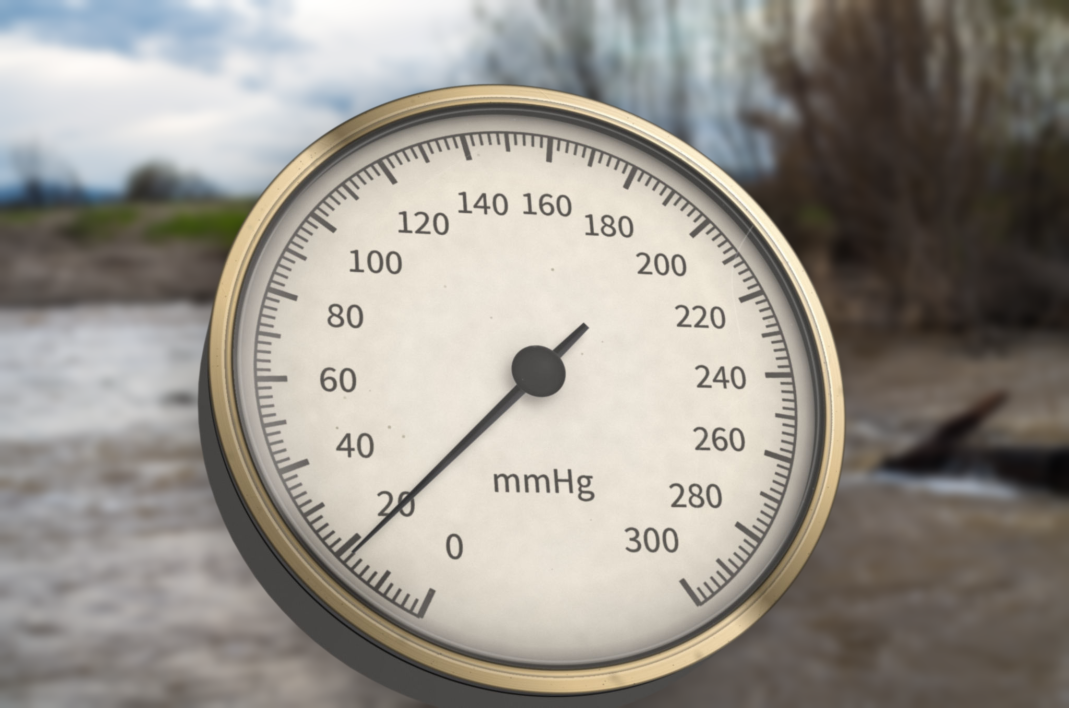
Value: 18,mmHg
